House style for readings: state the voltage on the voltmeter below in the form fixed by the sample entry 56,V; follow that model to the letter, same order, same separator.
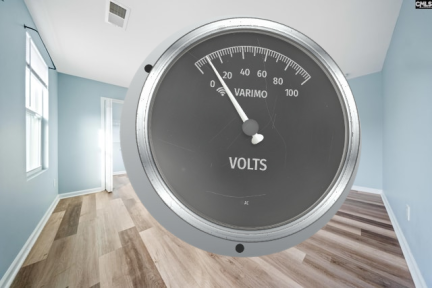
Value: 10,V
